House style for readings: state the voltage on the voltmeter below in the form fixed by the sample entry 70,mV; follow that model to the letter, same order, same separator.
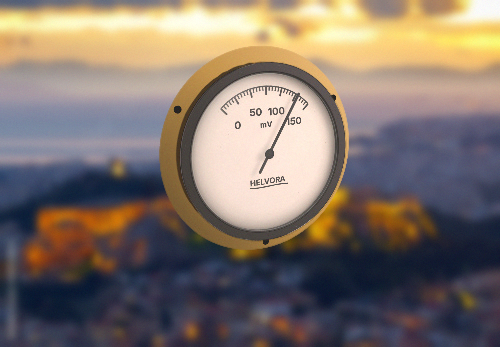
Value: 125,mV
